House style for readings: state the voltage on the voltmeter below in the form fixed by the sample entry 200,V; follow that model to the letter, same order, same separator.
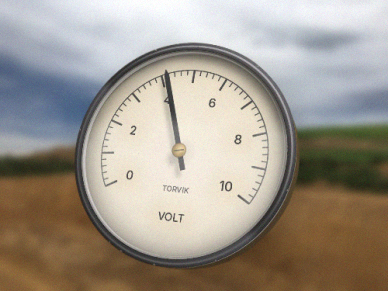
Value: 4.2,V
